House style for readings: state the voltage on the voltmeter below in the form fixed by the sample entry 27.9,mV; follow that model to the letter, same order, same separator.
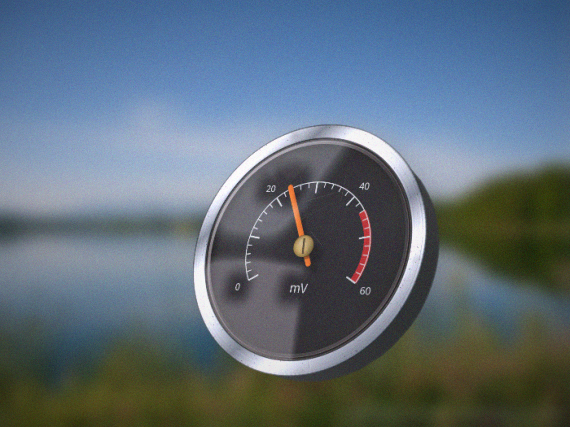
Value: 24,mV
